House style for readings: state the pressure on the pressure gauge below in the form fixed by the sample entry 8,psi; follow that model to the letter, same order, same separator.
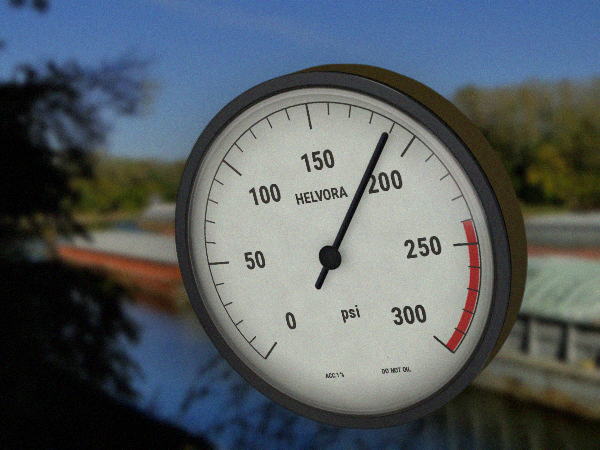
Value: 190,psi
